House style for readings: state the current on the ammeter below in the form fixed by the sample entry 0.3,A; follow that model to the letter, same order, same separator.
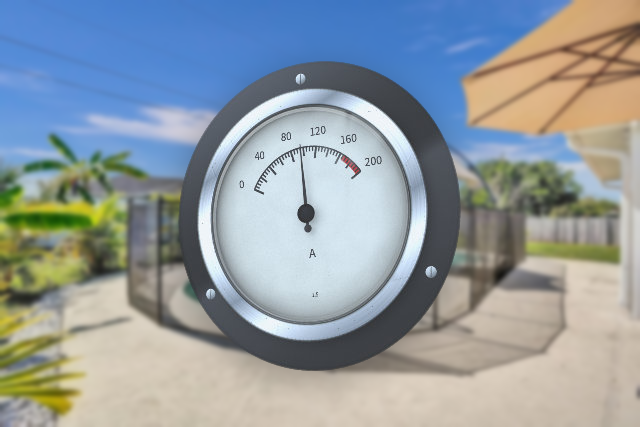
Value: 100,A
